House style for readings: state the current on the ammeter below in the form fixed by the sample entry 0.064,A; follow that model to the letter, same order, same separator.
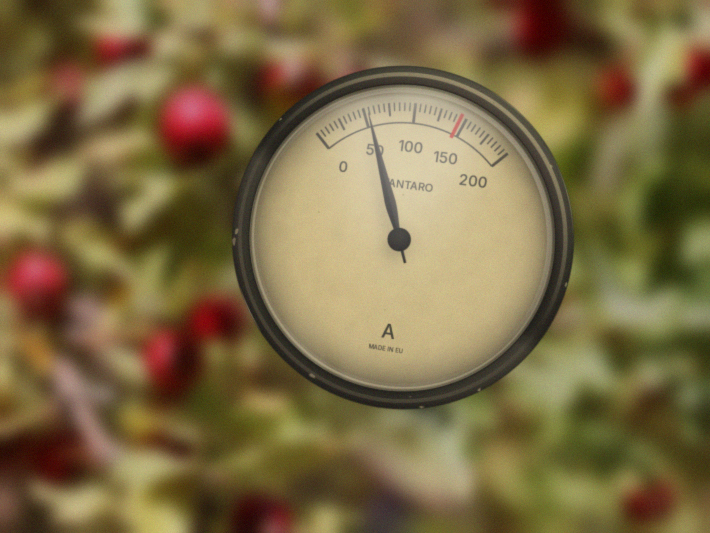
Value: 55,A
